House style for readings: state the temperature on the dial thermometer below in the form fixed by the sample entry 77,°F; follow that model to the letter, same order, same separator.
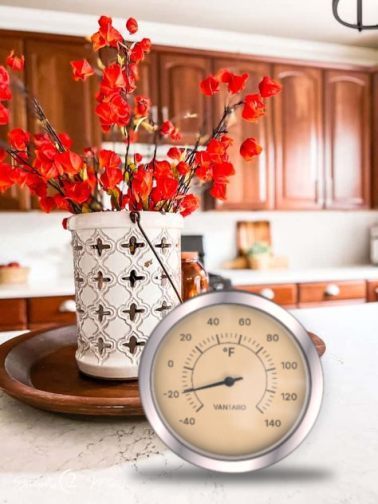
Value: -20,°F
